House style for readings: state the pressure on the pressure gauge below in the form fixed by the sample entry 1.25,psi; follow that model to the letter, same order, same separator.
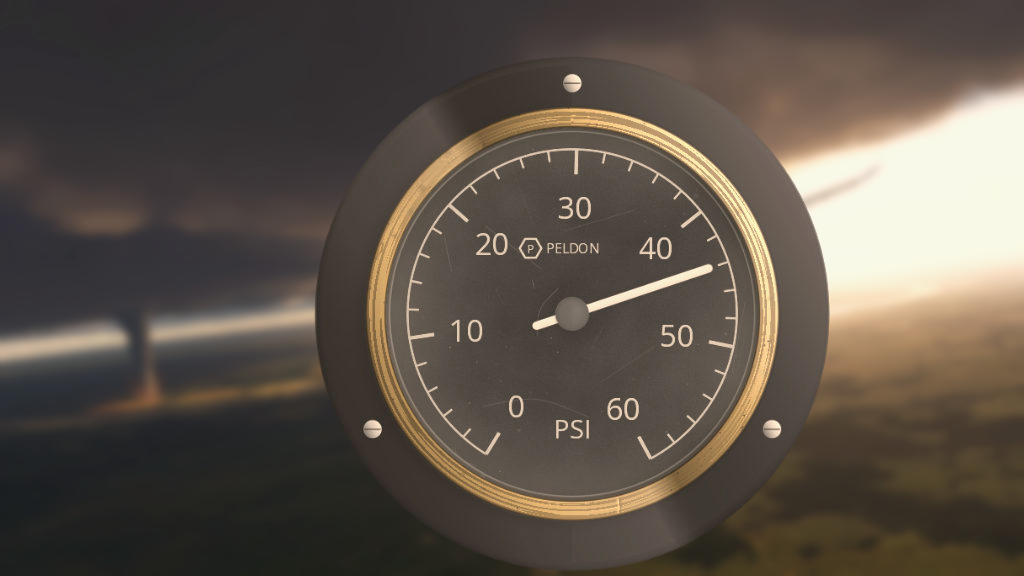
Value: 44,psi
